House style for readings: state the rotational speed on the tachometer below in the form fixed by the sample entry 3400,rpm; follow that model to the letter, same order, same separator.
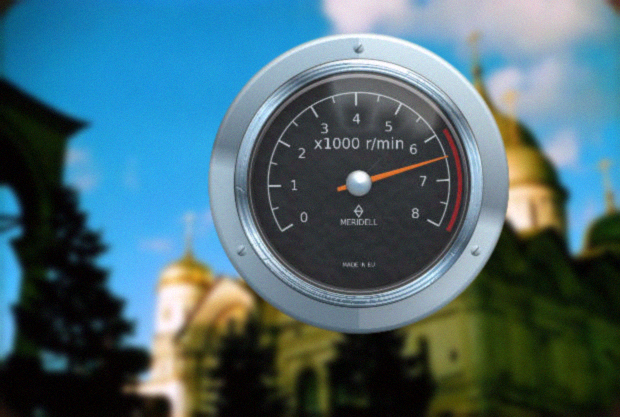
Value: 6500,rpm
